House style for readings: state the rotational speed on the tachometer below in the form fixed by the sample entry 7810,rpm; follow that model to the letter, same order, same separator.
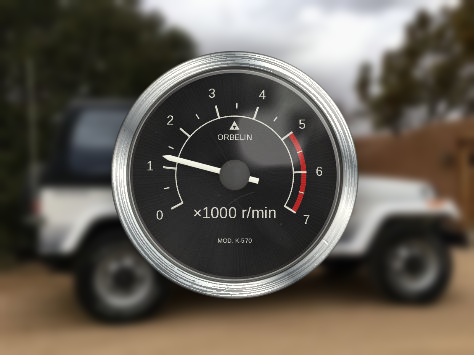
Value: 1250,rpm
